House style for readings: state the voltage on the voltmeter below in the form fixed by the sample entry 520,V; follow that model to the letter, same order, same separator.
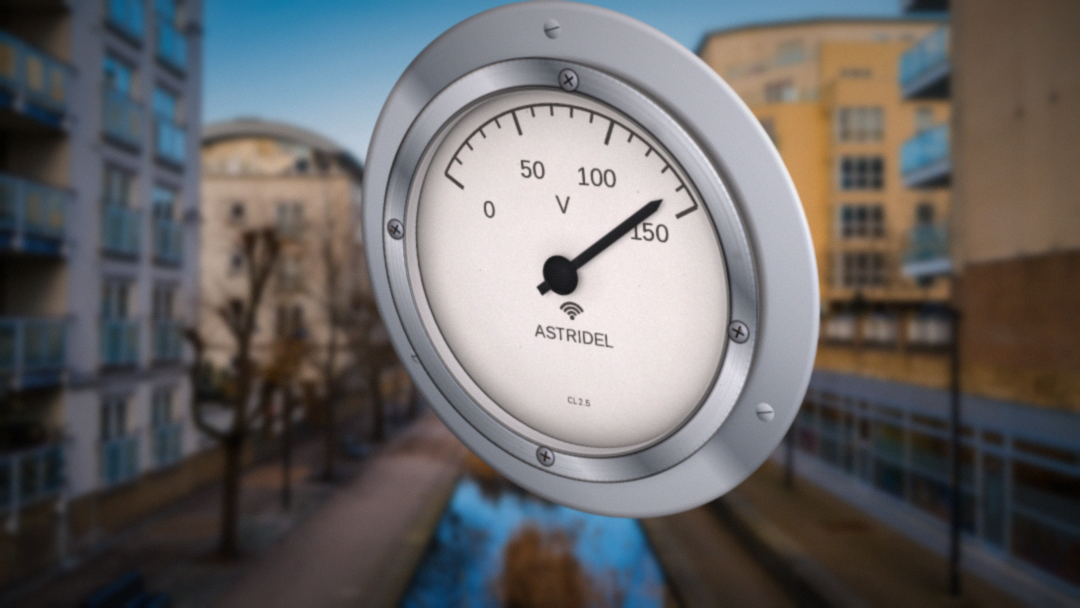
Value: 140,V
